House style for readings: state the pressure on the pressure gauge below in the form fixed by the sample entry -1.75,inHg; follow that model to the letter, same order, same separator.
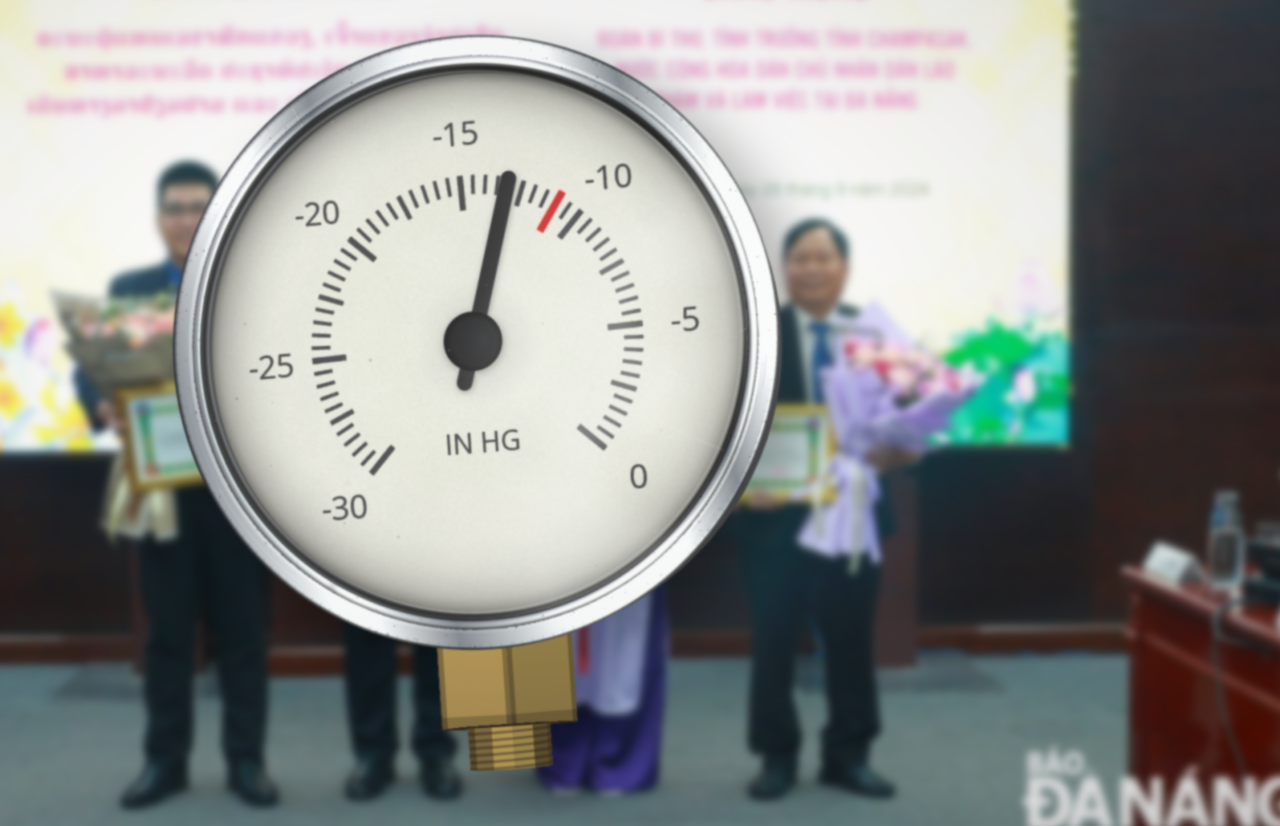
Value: -13,inHg
